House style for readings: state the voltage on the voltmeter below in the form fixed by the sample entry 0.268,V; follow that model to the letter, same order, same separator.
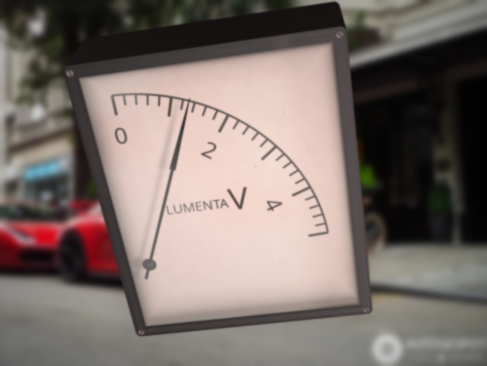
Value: 1.3,V
